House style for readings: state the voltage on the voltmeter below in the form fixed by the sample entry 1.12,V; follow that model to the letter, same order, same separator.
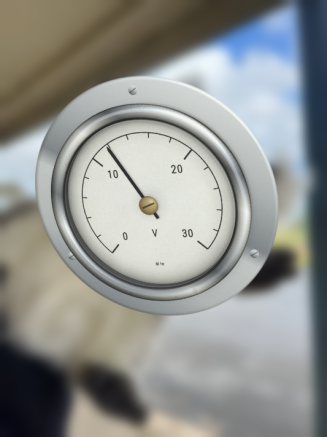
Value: 12,V
